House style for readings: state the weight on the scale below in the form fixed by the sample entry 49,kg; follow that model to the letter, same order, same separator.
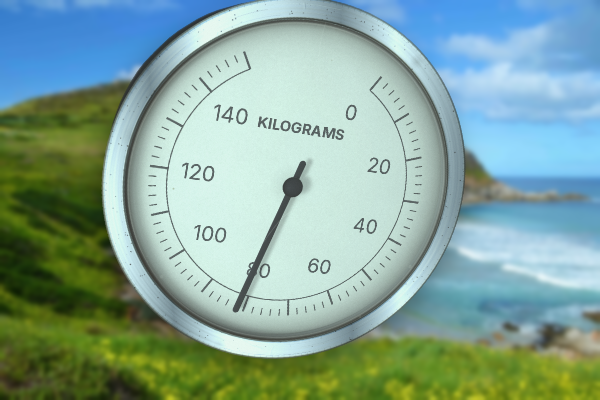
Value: 82,kg
